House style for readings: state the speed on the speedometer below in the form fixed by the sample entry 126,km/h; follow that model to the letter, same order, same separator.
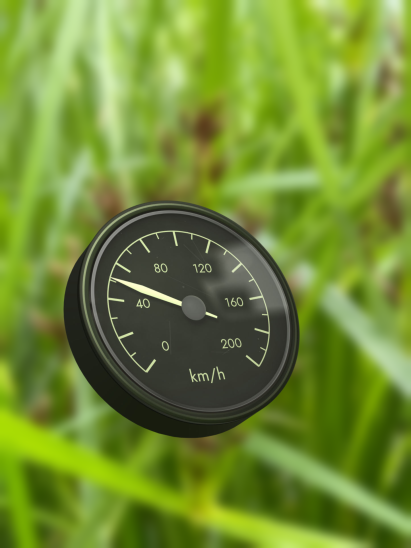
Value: 50,km/h
